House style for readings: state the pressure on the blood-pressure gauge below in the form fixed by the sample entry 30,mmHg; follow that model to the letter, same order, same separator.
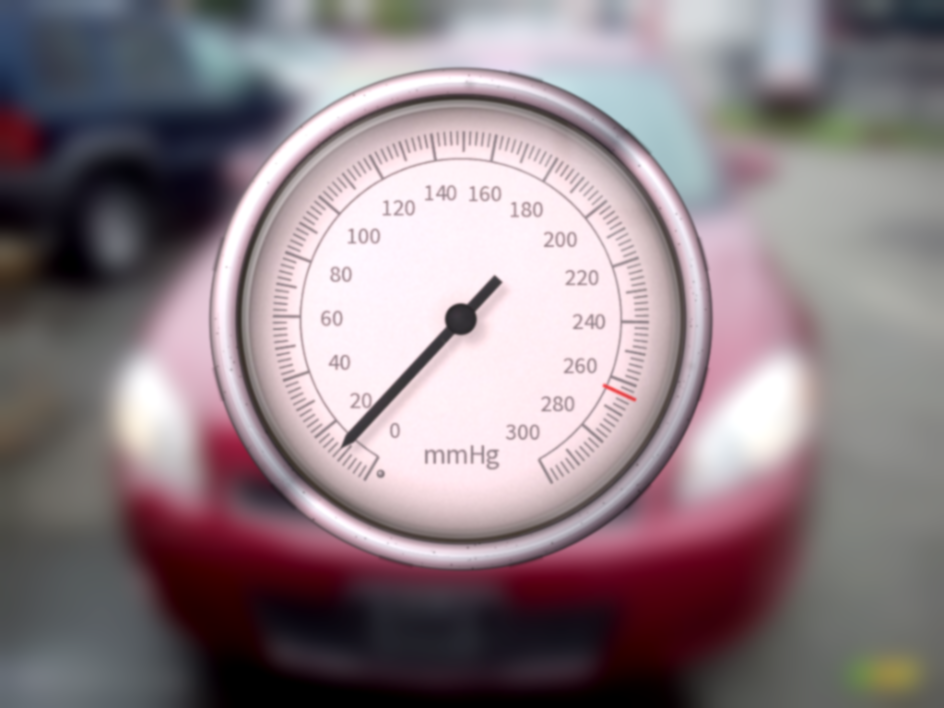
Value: 12,mmHg
